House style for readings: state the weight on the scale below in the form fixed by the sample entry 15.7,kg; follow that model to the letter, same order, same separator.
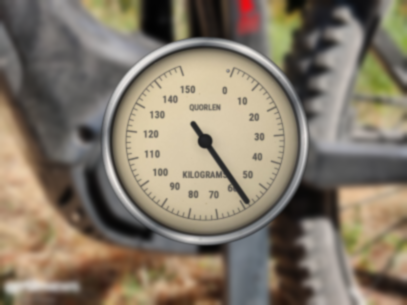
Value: 58,kg
